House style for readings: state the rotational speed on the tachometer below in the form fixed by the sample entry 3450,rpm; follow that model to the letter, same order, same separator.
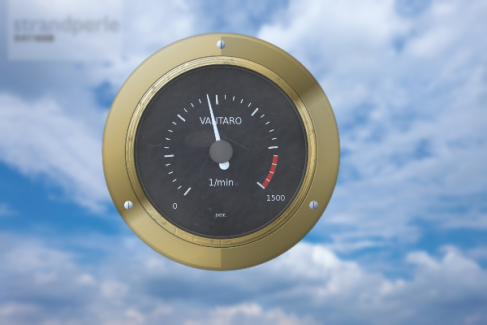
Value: 700,rpm
